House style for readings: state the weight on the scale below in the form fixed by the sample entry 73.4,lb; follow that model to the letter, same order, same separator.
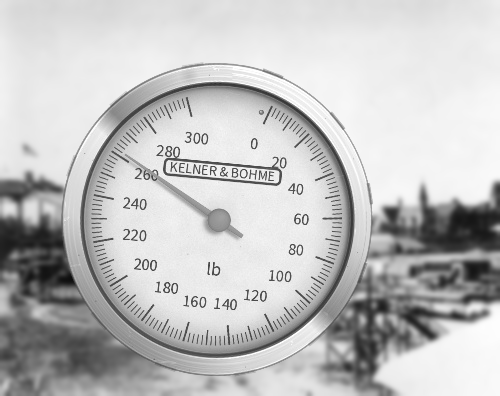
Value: 262,lb
